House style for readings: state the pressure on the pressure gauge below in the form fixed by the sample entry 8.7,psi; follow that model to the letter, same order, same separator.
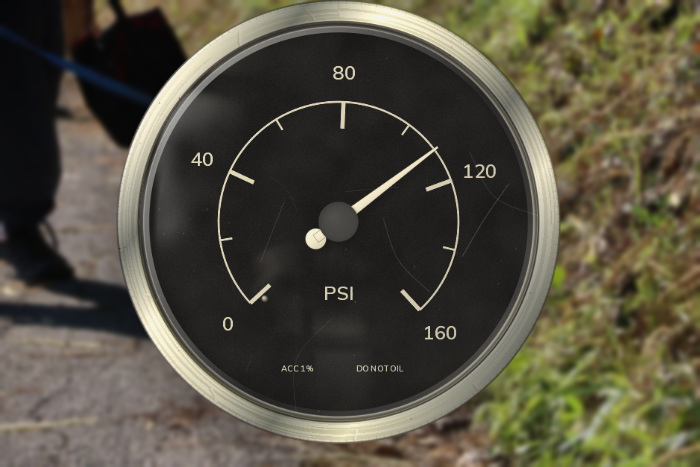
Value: 110,psi
